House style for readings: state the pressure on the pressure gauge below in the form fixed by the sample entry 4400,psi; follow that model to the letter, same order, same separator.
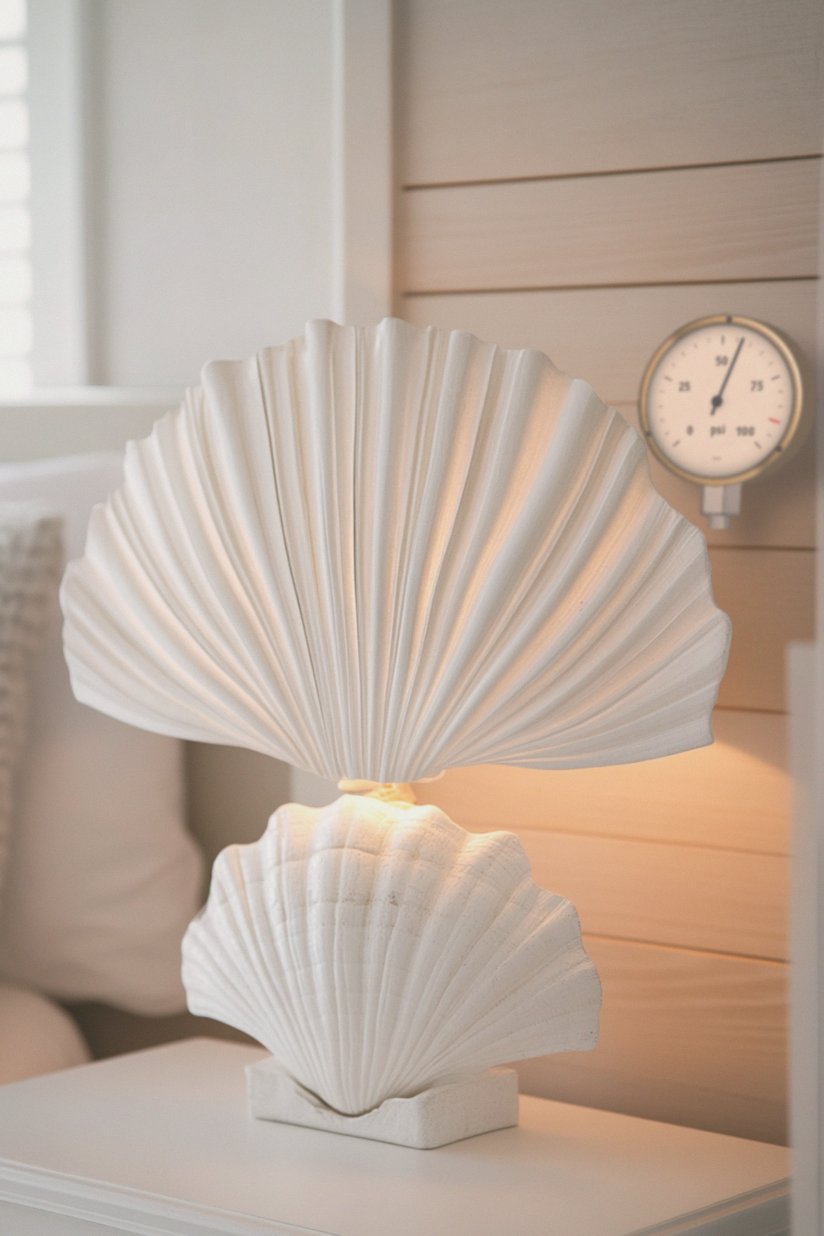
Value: 57.5,psi
